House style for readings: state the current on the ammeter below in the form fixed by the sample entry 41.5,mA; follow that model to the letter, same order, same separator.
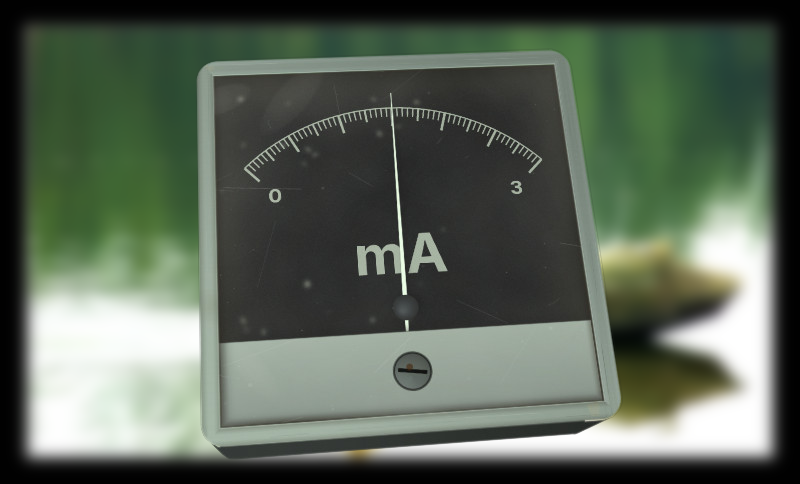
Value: 1.5,mA
